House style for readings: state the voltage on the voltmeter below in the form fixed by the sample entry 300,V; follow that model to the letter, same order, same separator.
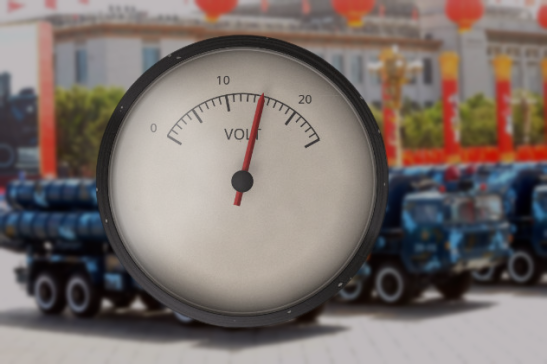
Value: 15,V
